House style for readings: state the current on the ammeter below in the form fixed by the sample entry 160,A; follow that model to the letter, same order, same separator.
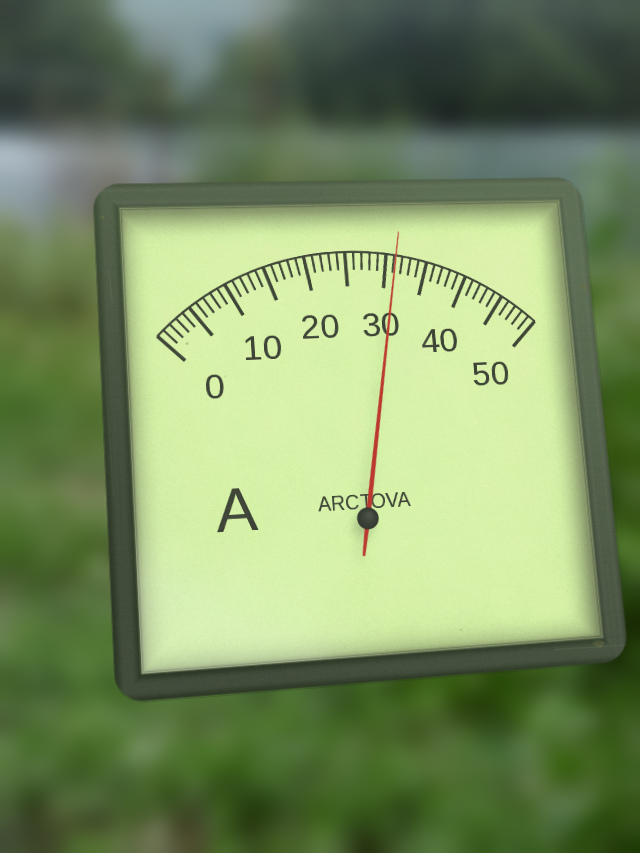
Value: 31,A
